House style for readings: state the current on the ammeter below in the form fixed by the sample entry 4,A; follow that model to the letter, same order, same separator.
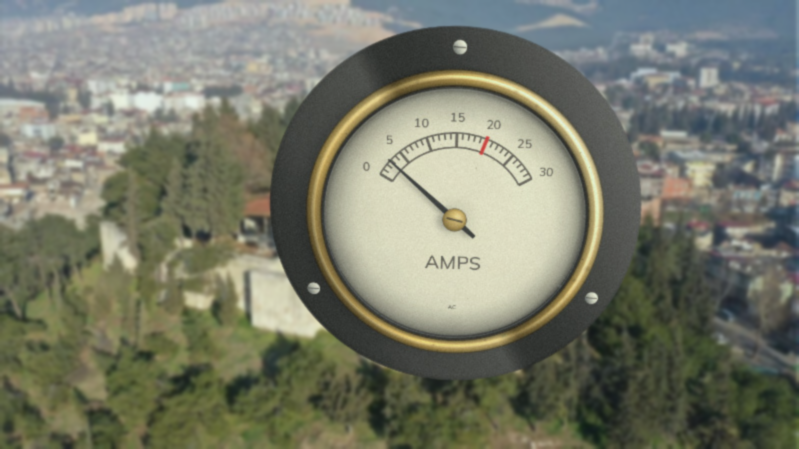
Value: 3,A
